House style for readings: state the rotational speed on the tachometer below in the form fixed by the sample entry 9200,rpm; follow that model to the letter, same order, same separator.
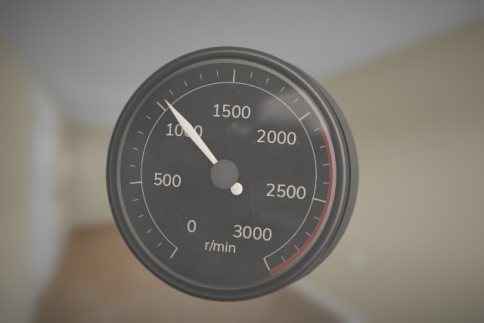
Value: 1050,rpm
